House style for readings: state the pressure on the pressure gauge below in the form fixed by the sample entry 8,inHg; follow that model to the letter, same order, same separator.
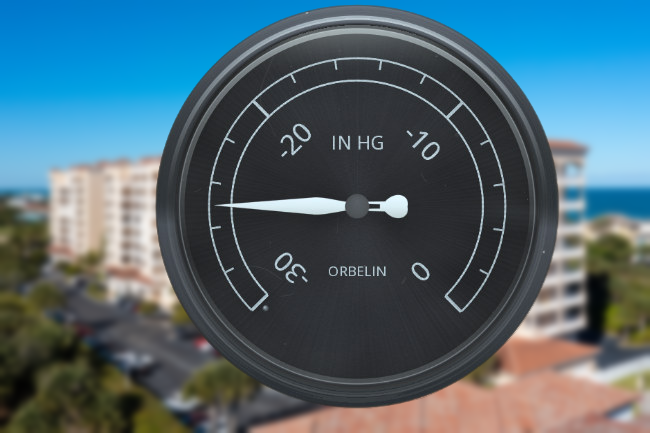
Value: -25,inHg
